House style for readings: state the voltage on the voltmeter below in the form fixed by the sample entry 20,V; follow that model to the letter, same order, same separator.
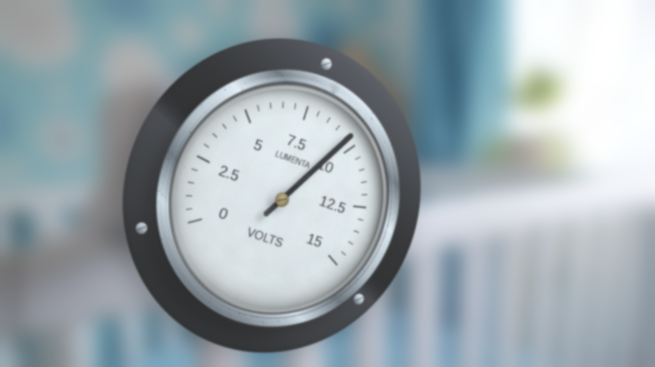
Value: 9.5,V
